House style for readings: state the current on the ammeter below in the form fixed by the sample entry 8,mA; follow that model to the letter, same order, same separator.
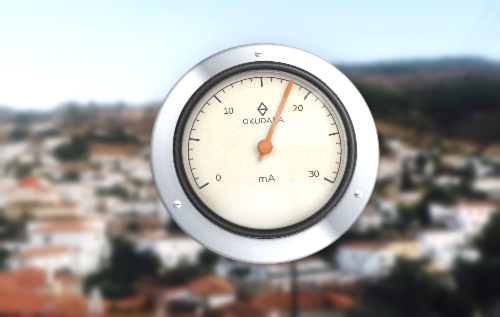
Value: 18,mA
